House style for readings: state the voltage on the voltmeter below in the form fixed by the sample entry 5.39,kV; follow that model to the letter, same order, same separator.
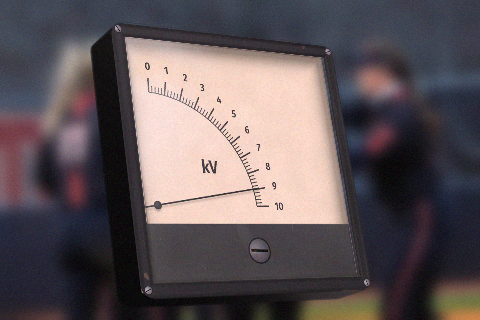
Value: 9,kV
